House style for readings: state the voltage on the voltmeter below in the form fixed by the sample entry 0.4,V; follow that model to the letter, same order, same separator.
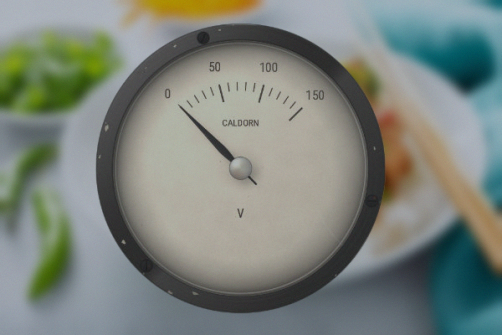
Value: 0,V
